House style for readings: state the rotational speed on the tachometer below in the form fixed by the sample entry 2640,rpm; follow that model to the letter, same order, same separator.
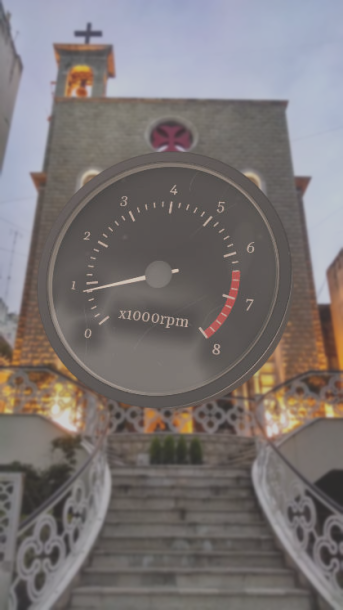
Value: 800,rpm
